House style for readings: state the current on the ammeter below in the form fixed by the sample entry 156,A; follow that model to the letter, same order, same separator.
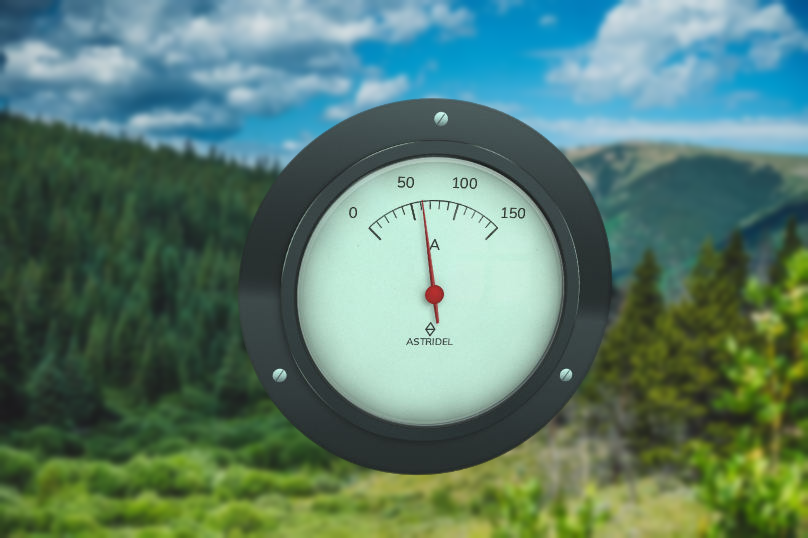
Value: 60,A
